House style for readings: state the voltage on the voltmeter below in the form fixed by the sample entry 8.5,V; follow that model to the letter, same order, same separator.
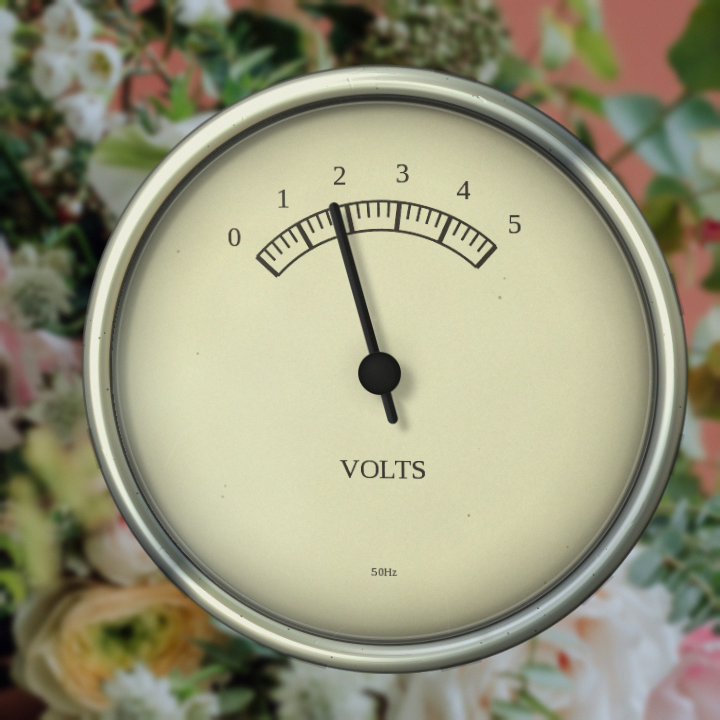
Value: 1.8,V
